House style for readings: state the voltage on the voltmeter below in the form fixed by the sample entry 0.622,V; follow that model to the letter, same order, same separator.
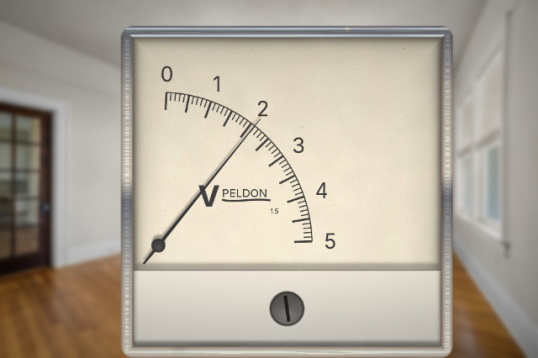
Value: 2.1,V
